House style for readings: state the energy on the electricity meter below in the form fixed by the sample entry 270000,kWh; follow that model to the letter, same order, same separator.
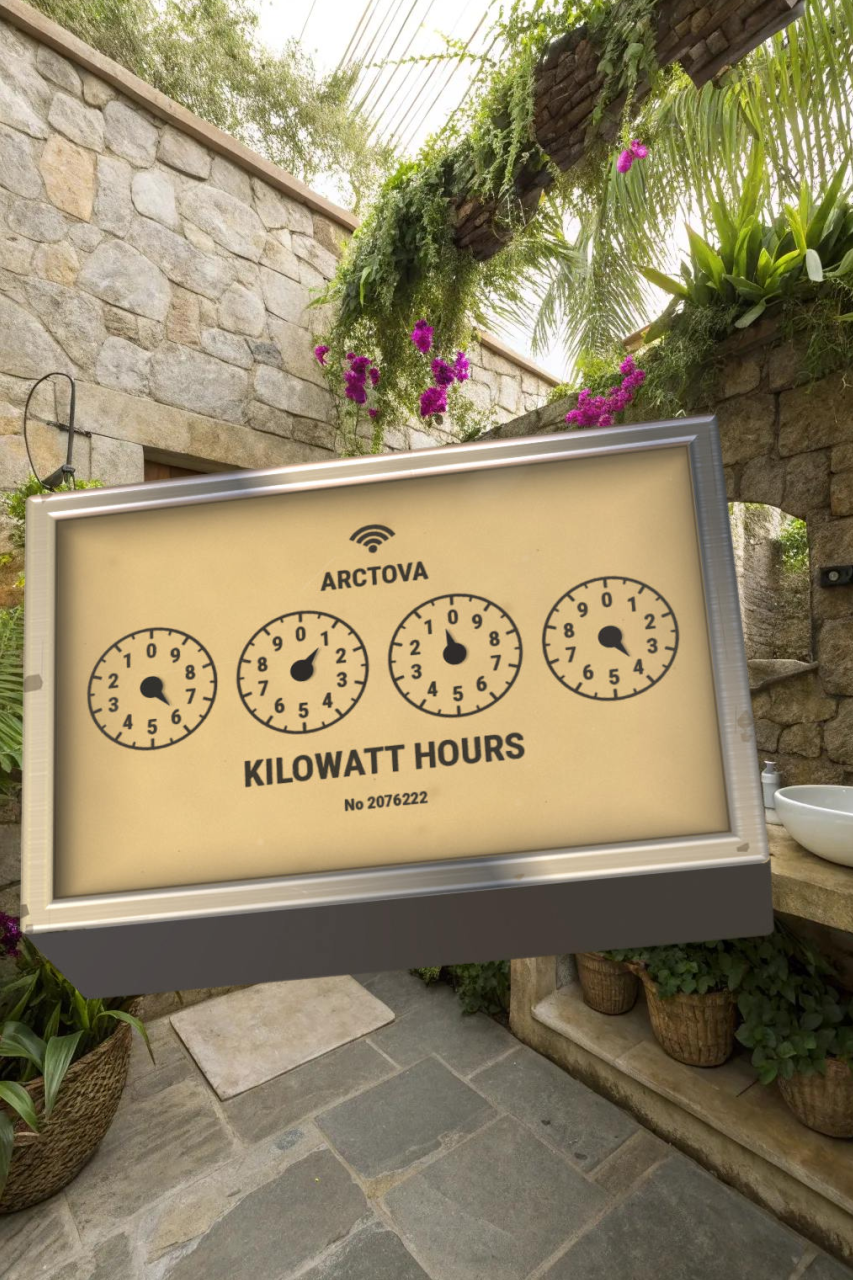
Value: 6104,kWh
